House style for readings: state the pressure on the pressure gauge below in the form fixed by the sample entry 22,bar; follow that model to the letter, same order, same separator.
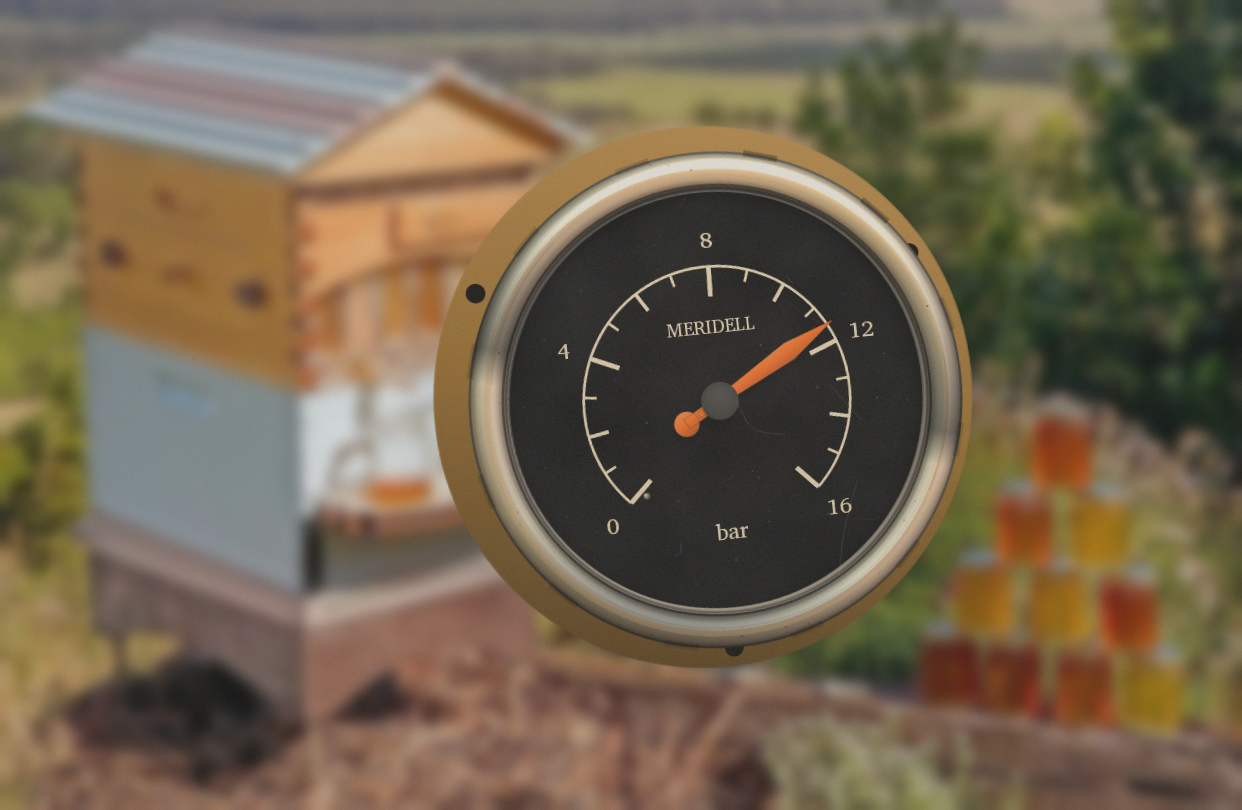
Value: 11.5,bar
